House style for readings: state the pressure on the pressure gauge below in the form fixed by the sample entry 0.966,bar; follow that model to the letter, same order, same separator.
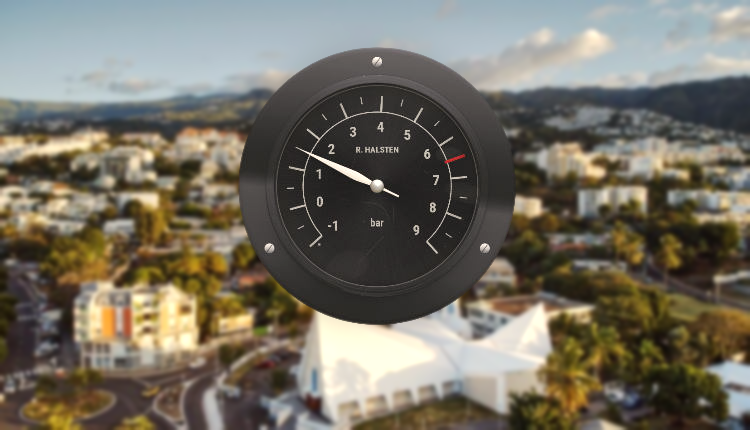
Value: 1.5,bar
